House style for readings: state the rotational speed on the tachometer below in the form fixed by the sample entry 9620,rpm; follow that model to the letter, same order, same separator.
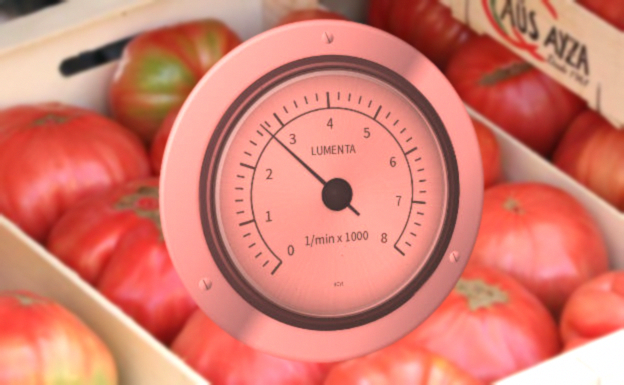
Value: 2700,rpm
